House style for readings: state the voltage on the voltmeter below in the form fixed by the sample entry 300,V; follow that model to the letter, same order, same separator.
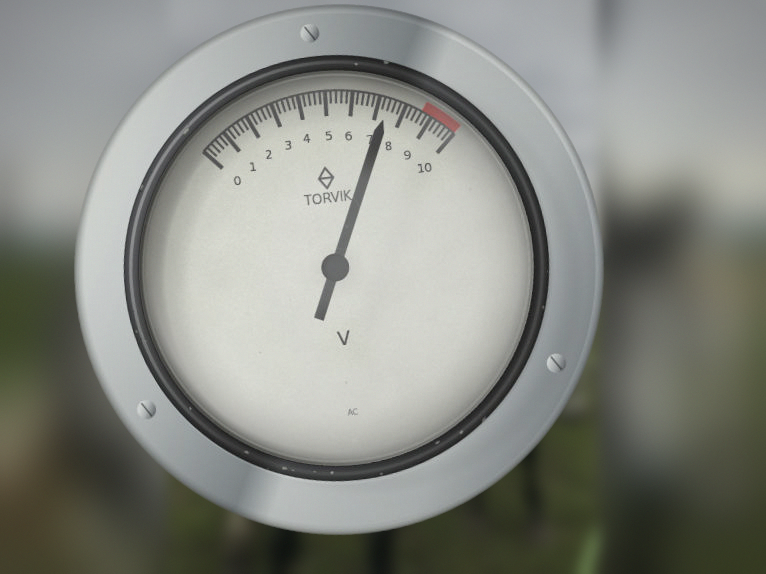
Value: 7.4,V
